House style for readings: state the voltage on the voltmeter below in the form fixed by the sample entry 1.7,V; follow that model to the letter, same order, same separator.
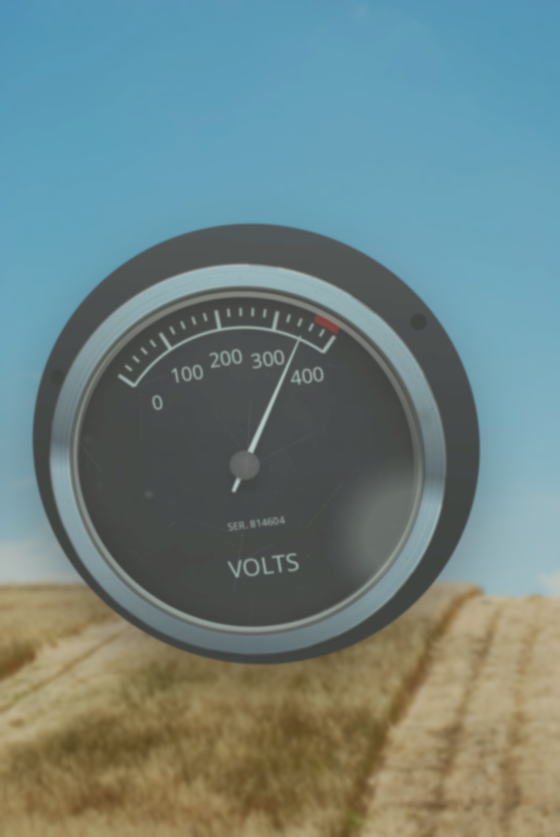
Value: 350,V
